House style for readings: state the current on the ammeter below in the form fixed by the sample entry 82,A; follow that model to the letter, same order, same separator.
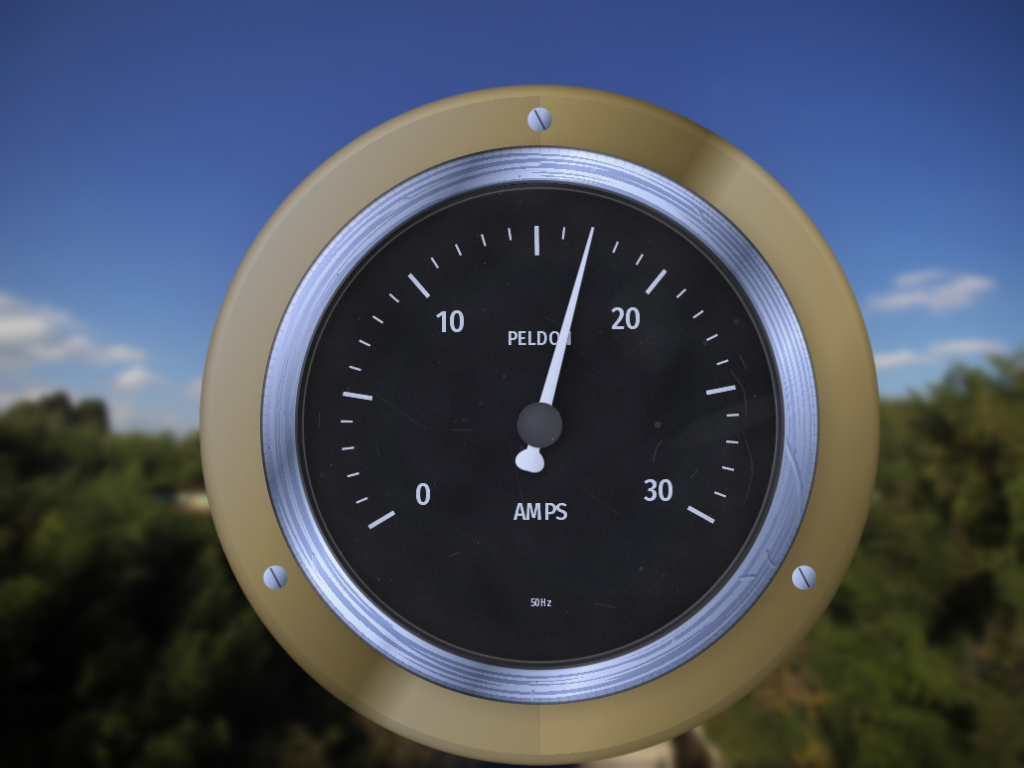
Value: 17,A
